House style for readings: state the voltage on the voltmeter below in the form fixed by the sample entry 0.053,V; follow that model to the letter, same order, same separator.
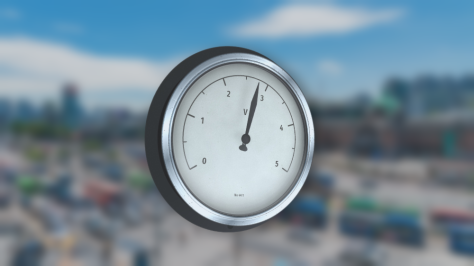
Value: 2.75,V
